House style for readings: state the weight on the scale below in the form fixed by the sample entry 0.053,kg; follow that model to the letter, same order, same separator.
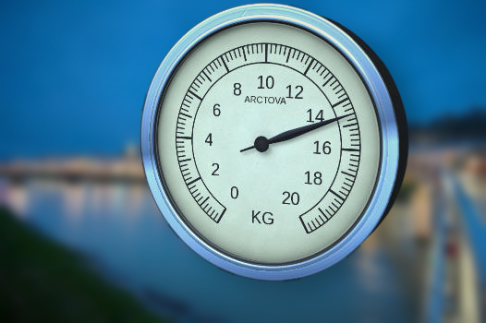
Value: 14.6,kg
